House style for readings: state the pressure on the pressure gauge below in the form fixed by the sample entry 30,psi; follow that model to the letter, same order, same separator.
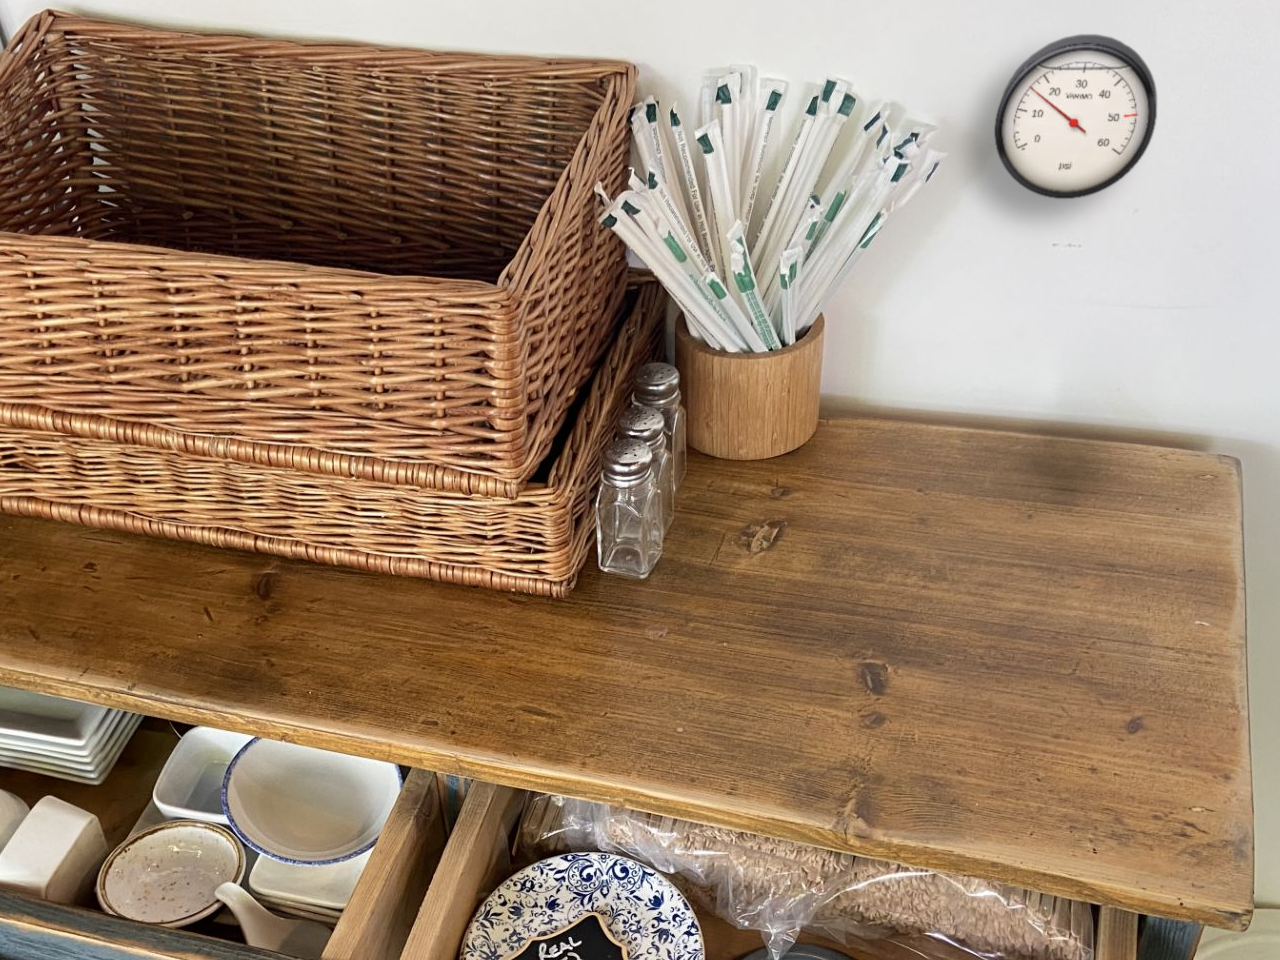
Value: 16,psi
